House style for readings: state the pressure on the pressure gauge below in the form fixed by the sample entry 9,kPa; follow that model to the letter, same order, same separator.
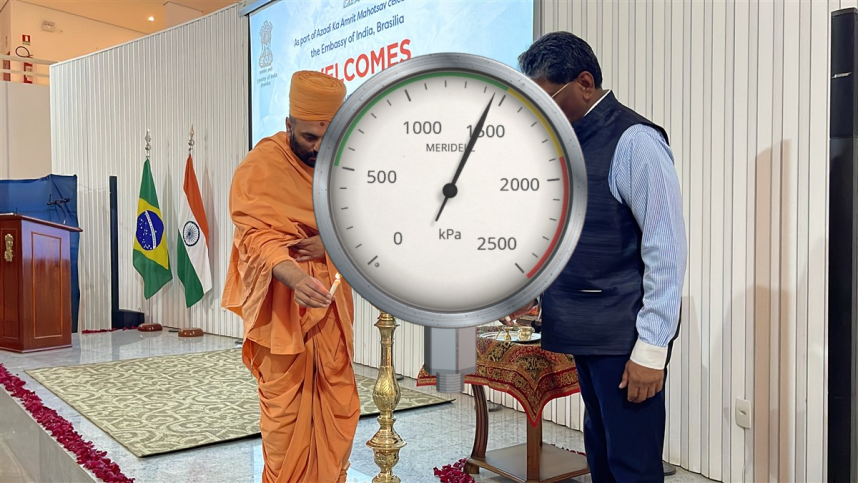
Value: 1450,kPa
